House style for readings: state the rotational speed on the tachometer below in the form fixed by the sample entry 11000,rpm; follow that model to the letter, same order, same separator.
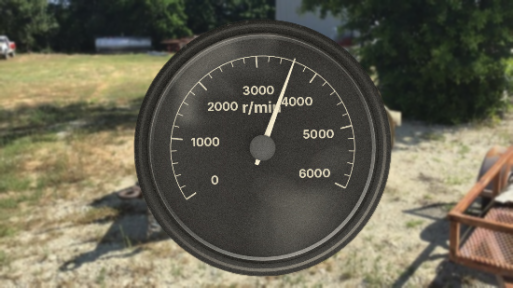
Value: 3600,rpm
